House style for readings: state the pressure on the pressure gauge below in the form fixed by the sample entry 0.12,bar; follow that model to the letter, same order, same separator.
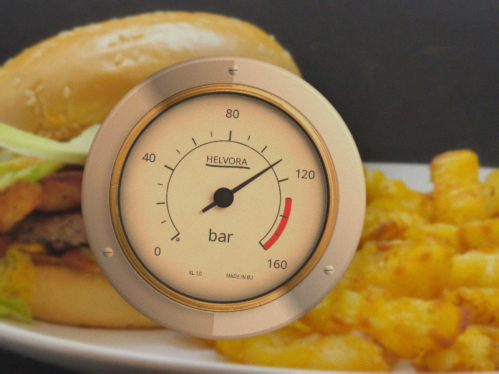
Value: 110,bar
